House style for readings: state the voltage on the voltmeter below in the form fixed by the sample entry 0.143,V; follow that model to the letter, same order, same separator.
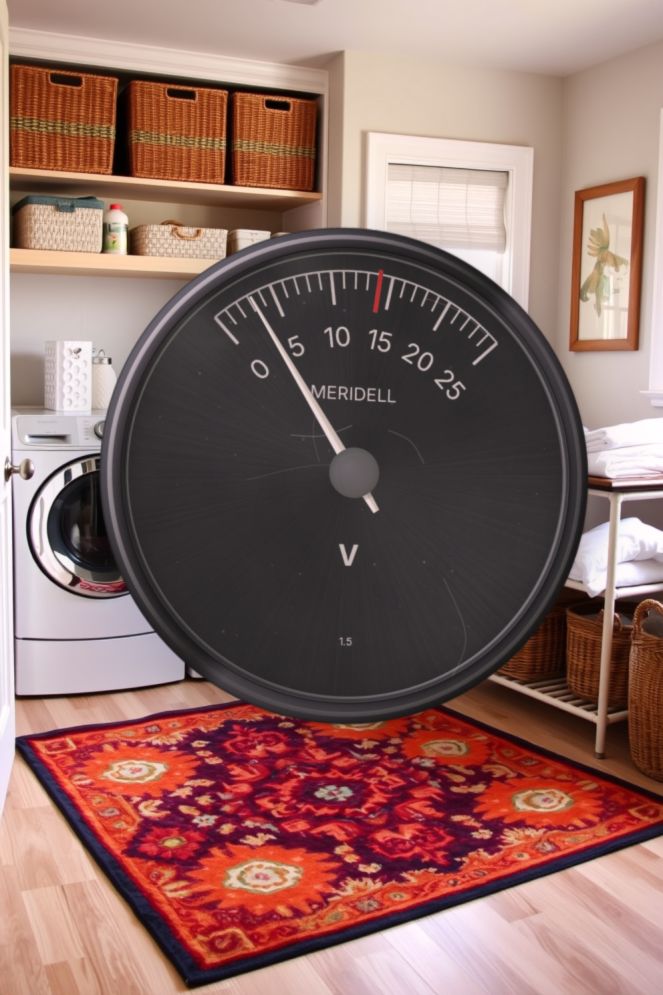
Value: 3,V
